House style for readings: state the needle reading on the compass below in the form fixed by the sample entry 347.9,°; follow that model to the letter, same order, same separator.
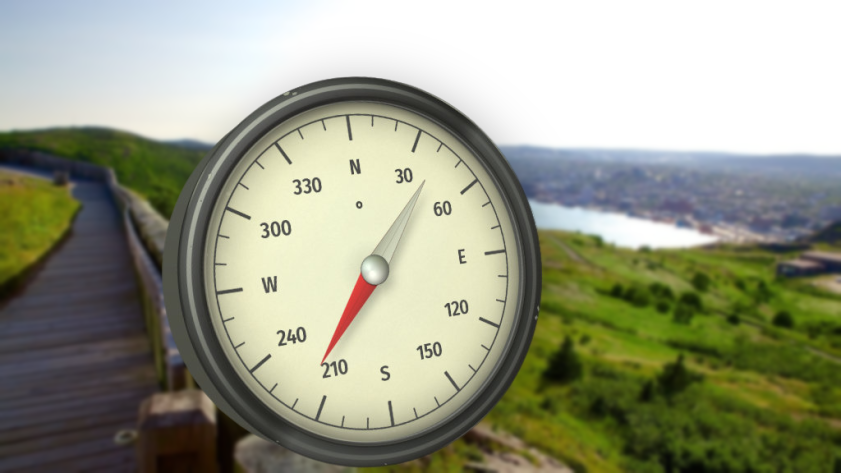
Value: 220,°
